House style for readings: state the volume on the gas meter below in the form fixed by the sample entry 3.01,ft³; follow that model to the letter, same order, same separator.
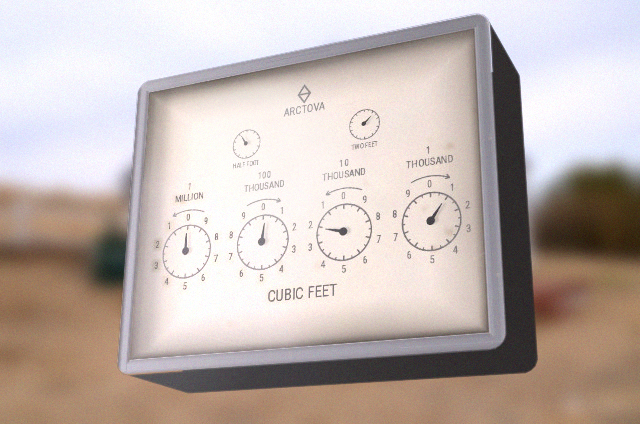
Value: 2100,ft³
